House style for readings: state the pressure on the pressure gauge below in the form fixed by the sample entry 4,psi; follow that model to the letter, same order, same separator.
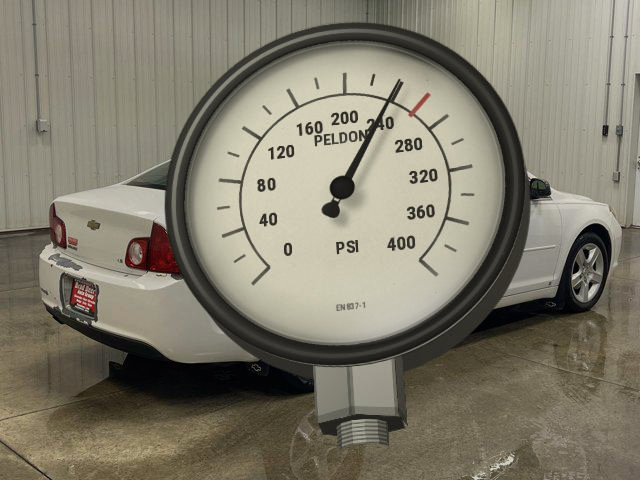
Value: 240,psi
